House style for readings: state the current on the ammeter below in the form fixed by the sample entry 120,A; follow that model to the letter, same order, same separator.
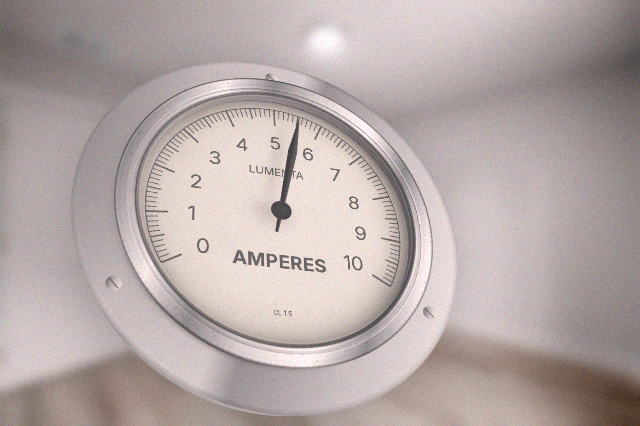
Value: 5.5,A
